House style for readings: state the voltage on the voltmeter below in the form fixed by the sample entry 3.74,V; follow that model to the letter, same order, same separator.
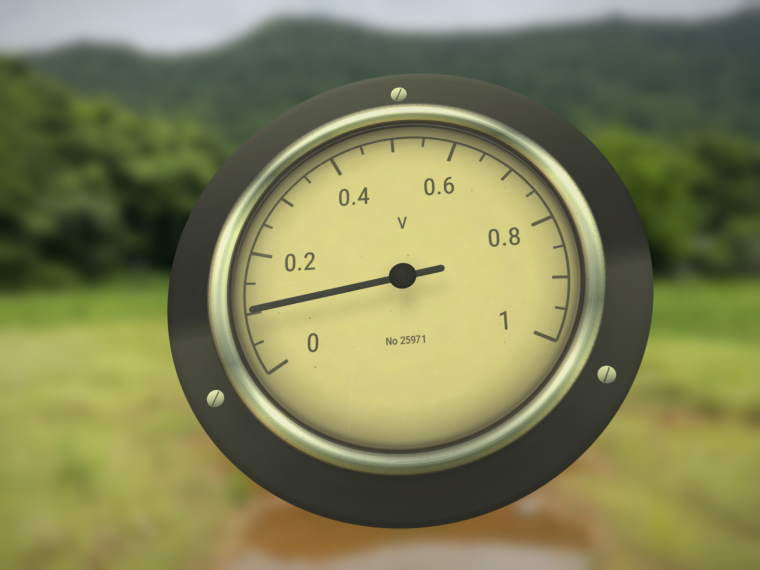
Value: 0.1,V
